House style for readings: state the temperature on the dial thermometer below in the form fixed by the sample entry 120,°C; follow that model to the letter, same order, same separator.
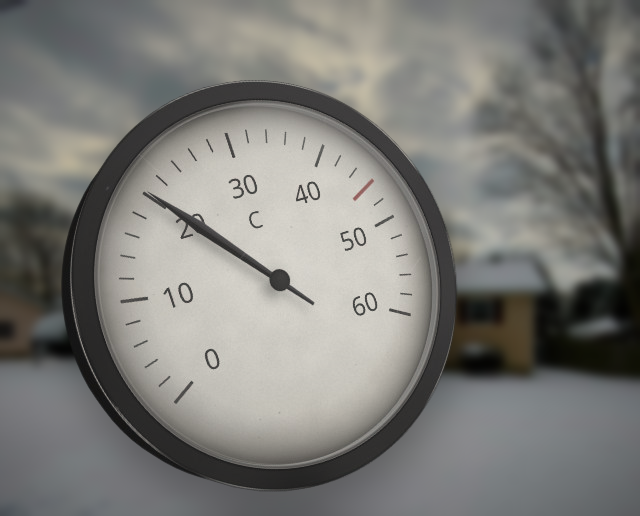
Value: 20,°C
